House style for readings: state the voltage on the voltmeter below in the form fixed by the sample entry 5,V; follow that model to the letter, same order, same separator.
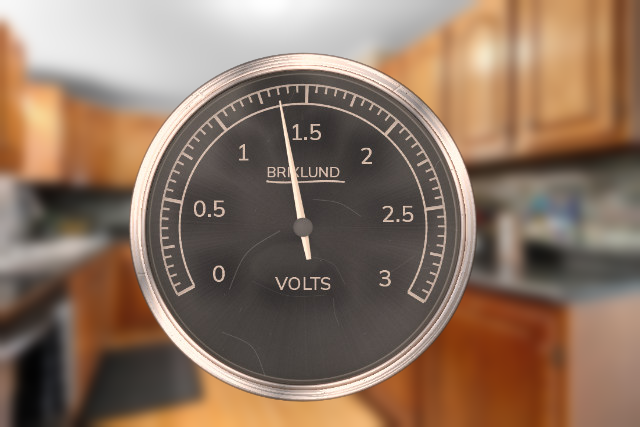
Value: 1.35,V
